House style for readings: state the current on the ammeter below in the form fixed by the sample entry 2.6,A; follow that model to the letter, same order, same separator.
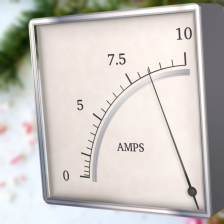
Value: 8.5,A
